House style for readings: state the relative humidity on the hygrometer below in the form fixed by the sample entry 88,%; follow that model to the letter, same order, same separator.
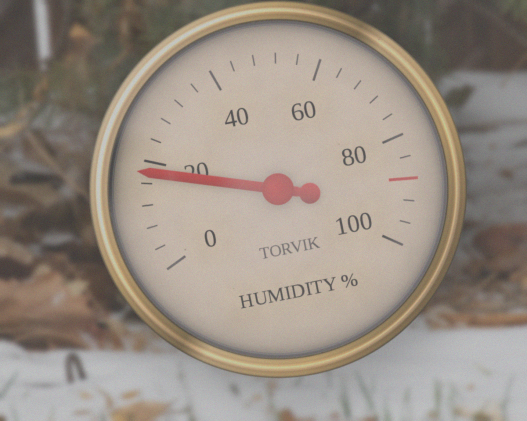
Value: 18,%
